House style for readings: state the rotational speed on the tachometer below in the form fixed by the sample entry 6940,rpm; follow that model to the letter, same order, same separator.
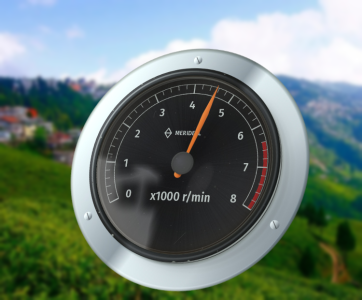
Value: 4600,rpm
